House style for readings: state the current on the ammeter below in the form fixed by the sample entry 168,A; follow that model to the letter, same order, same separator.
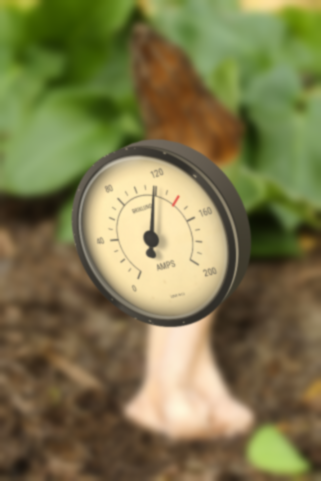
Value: 120,A
